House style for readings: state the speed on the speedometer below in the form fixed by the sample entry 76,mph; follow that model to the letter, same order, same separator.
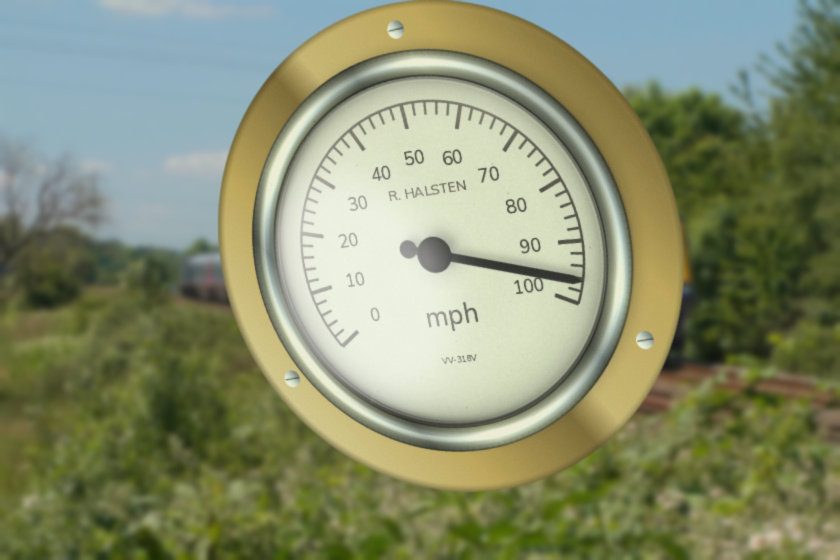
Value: 96,mph
